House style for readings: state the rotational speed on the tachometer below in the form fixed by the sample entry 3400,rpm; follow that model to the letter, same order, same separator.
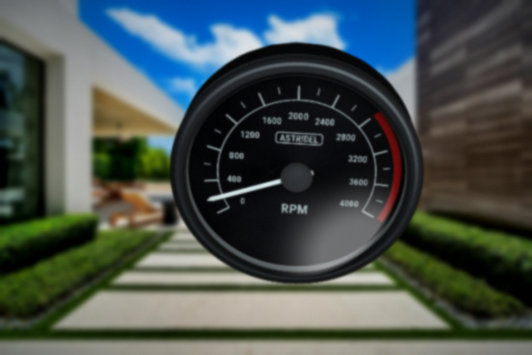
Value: 200,rpm
